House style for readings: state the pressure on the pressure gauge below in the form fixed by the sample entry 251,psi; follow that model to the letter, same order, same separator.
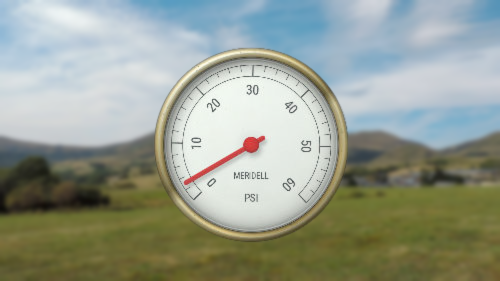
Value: 3,psi
